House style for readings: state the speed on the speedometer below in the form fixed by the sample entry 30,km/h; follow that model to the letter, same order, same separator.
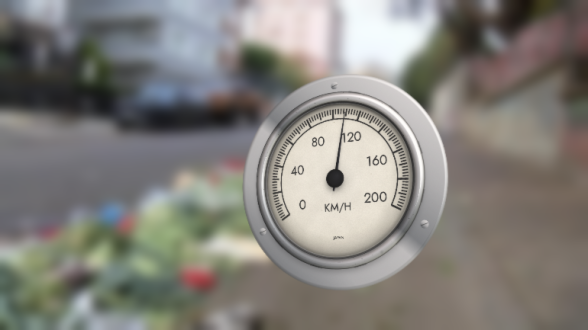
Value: 110,km/h
